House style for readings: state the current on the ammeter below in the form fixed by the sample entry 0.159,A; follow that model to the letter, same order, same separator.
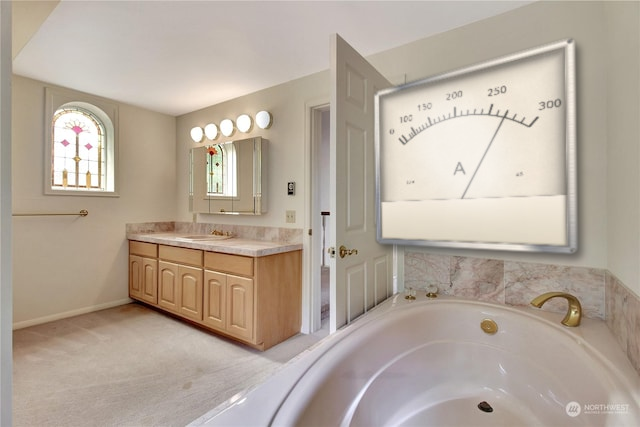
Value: 270,A
